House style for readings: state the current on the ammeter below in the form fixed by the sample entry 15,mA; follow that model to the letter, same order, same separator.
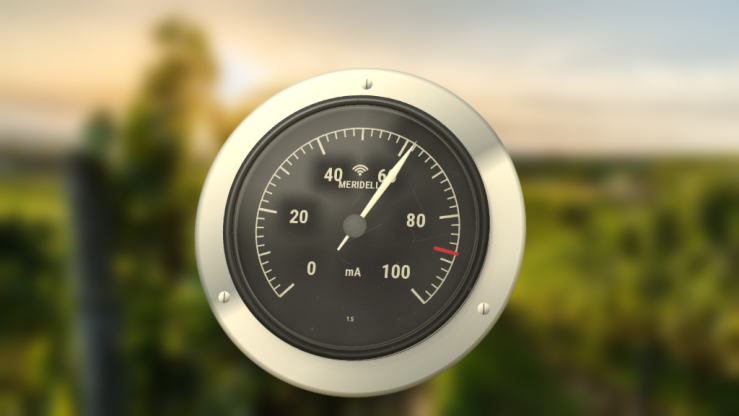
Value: 62,mA
